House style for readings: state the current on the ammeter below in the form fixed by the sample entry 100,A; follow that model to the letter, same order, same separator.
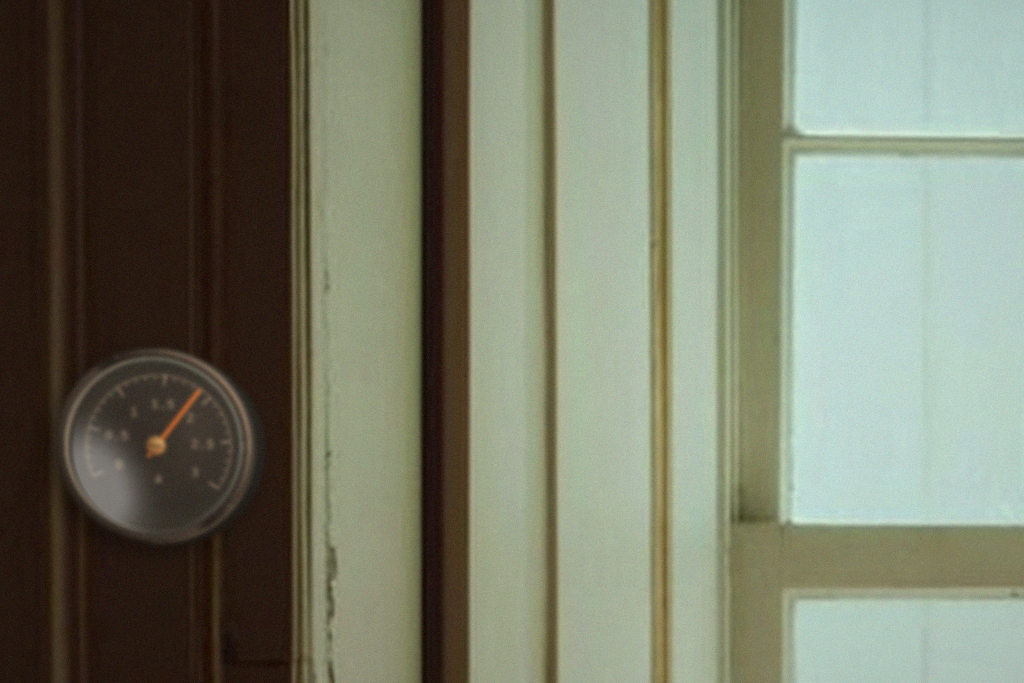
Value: 1.9,A
